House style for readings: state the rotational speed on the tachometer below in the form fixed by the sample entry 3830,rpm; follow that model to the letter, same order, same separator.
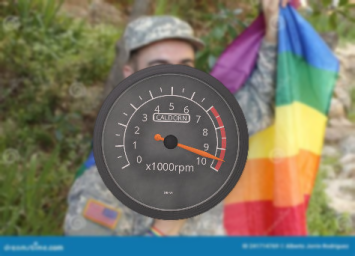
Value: 9500,rpm
